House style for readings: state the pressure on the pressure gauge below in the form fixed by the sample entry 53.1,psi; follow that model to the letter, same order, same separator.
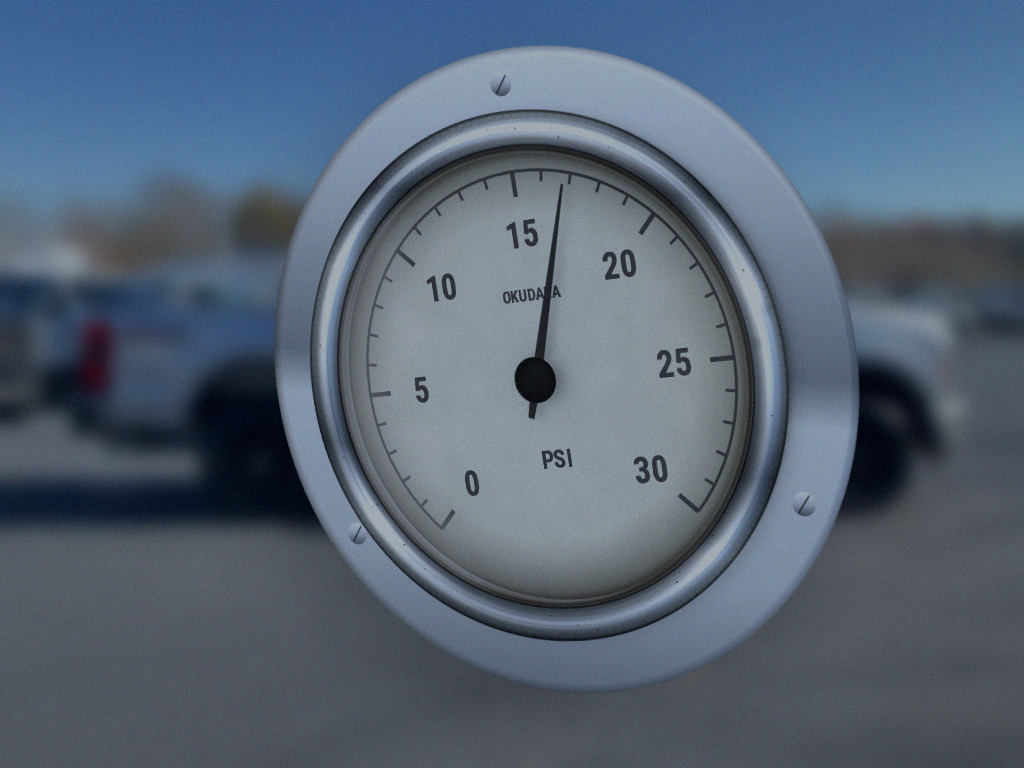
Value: 17,psi
